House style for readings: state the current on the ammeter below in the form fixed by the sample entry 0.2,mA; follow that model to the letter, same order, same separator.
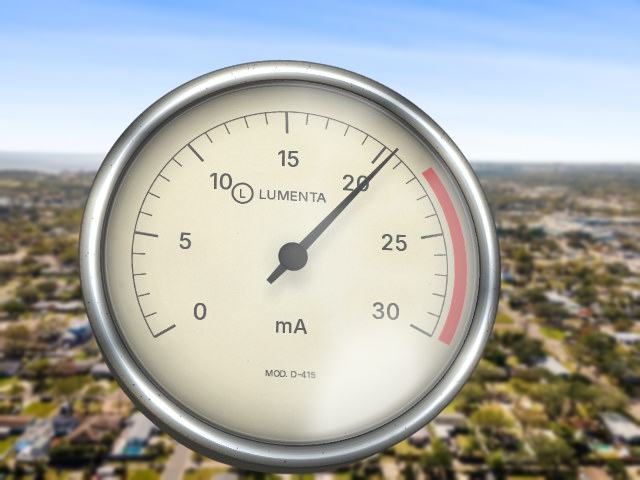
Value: 20.5,mA
